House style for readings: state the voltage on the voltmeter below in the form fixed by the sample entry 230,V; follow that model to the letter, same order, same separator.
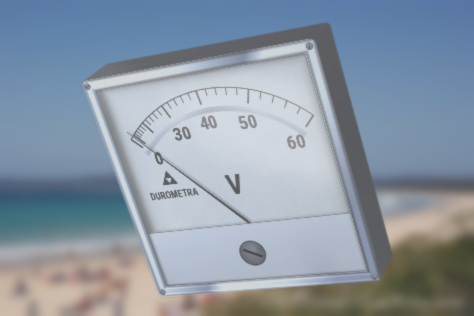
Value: 10,V
